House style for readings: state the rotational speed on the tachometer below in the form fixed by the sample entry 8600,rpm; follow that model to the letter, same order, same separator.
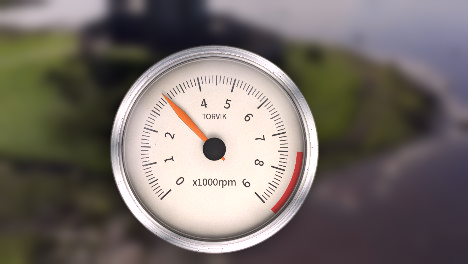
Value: 3000,rpm
